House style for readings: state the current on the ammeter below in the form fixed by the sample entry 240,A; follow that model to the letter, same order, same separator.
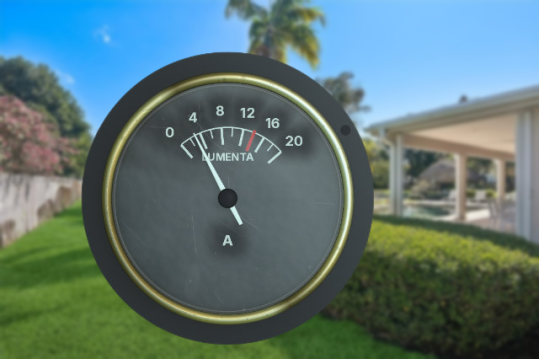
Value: 3,A
